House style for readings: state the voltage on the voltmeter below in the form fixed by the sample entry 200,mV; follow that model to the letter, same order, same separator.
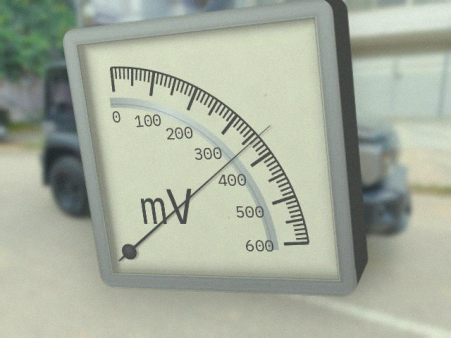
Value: 360,mV
